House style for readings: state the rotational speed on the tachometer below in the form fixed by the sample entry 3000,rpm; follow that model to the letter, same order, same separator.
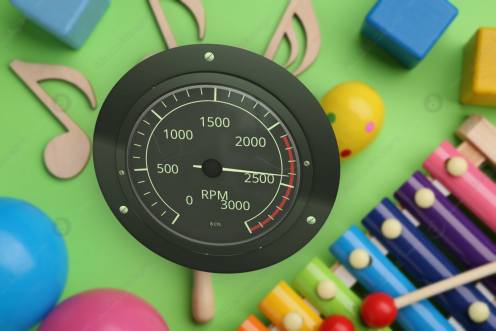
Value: 2400,rpm
